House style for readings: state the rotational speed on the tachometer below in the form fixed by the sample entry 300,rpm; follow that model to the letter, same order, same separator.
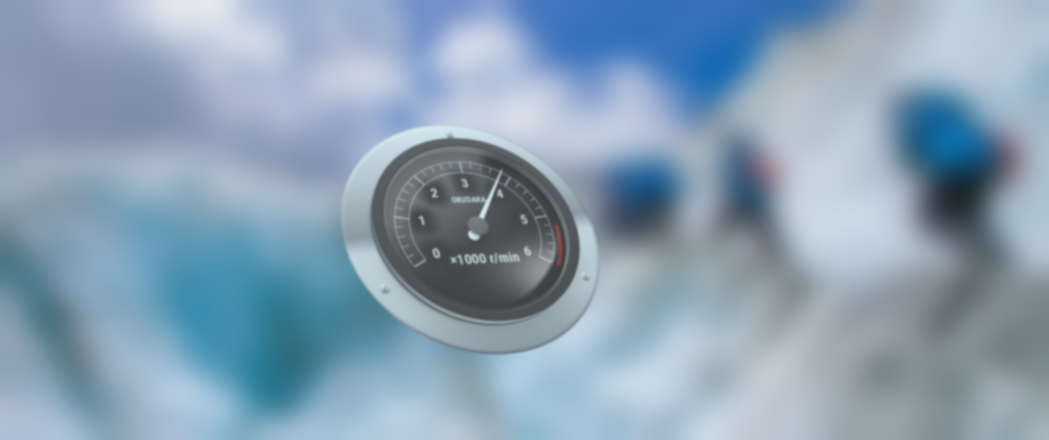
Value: 3800,rpm
